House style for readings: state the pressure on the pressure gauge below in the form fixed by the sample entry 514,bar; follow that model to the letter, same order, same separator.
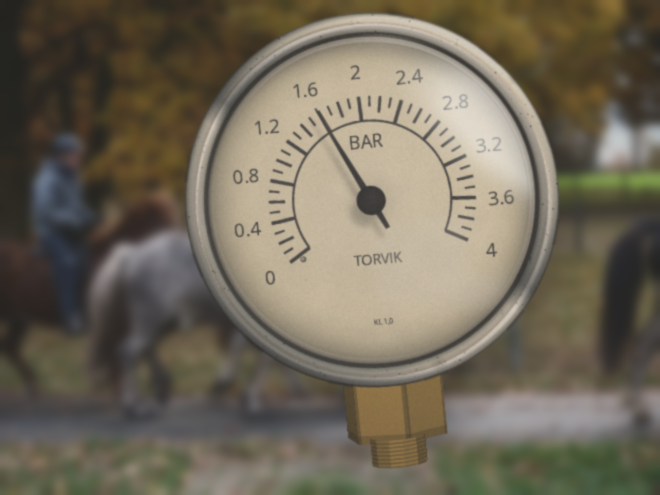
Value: 1.6,bar
